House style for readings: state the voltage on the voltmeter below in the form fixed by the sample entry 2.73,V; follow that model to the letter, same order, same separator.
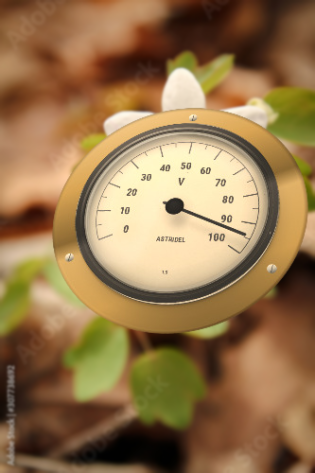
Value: 95,V
